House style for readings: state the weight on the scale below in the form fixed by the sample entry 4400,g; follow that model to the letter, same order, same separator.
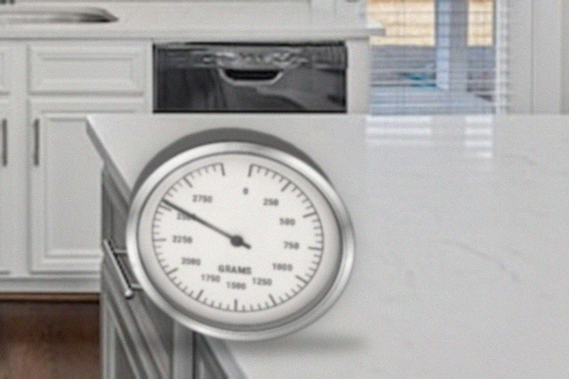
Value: 2550,g
